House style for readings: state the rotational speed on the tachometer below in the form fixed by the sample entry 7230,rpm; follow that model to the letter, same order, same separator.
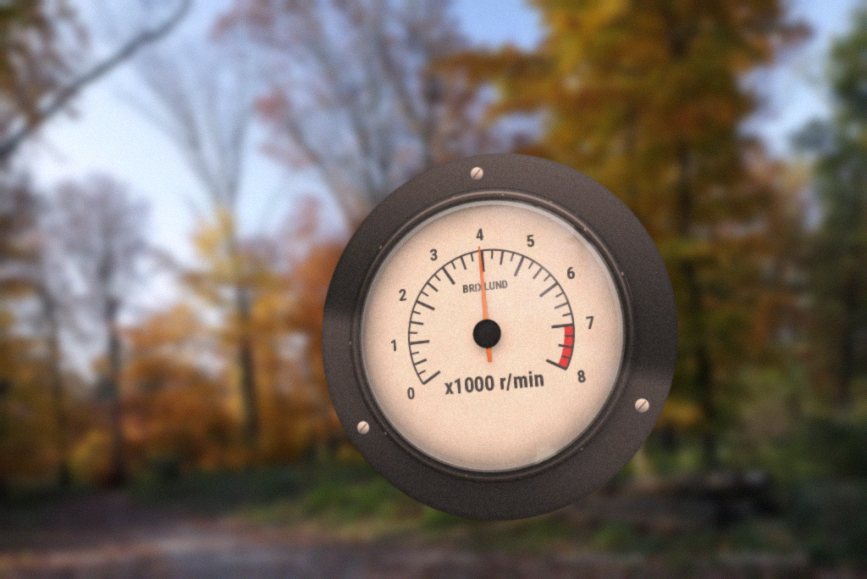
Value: 4000,rpm
